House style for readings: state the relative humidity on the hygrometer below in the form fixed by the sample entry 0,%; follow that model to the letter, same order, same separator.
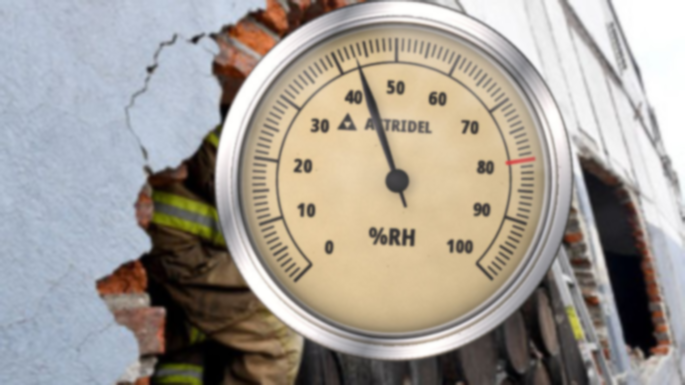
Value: 43,%
